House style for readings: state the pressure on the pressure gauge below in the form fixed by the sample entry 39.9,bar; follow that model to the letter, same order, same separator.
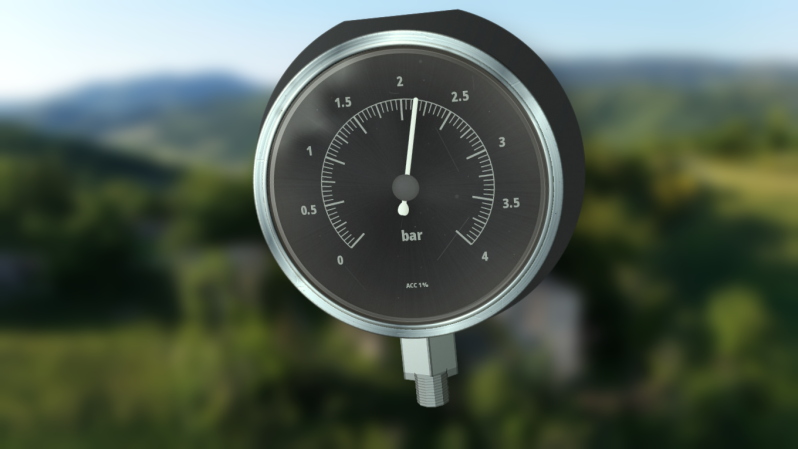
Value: 2.15,bar
